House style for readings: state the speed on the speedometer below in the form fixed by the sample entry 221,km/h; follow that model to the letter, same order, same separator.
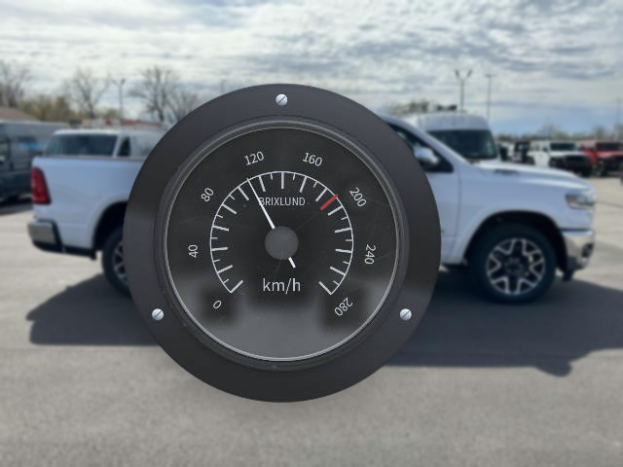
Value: 110,km/h
